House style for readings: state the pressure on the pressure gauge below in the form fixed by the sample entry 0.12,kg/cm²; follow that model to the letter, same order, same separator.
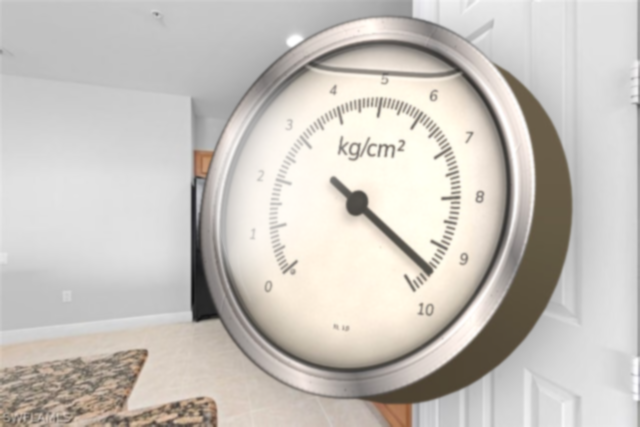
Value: 9.5,kg/cm²
